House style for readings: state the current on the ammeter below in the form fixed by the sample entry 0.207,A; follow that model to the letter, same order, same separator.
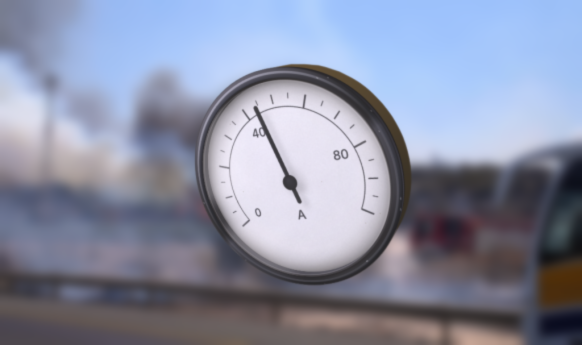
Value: 45,A
